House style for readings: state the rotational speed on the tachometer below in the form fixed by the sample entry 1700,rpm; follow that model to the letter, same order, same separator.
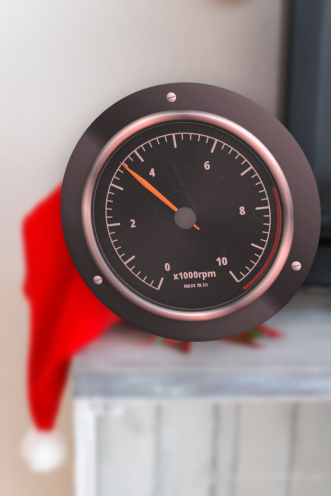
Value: 3600,rpm
